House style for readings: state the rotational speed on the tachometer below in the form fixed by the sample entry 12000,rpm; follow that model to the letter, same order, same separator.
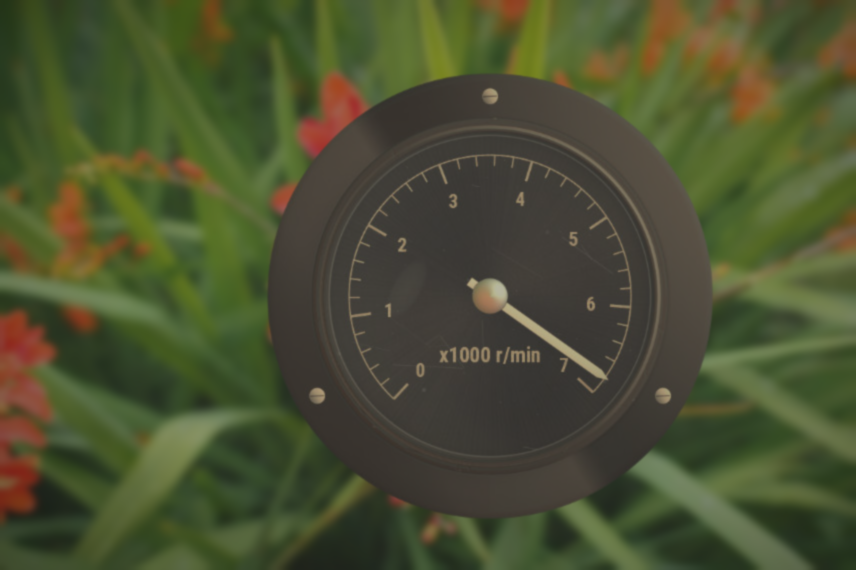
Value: 6800,rpm
